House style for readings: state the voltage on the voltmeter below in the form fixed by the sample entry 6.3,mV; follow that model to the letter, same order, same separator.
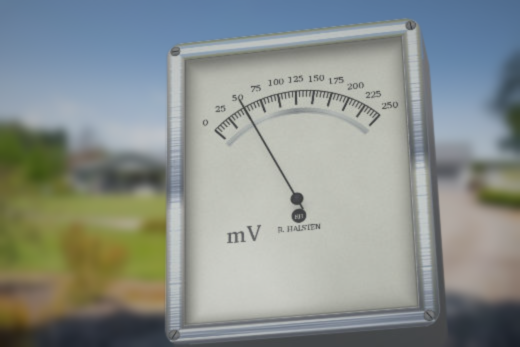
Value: 50,mV
